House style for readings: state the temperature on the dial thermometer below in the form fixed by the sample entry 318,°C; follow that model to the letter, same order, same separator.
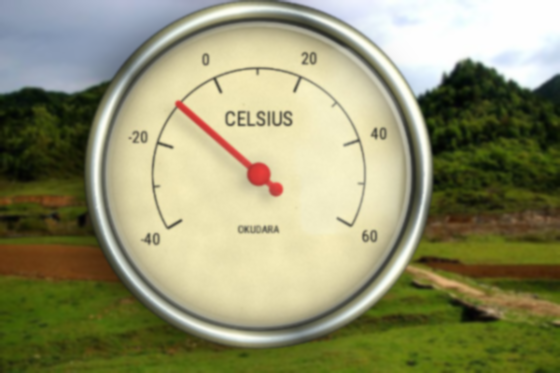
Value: -10,°C
